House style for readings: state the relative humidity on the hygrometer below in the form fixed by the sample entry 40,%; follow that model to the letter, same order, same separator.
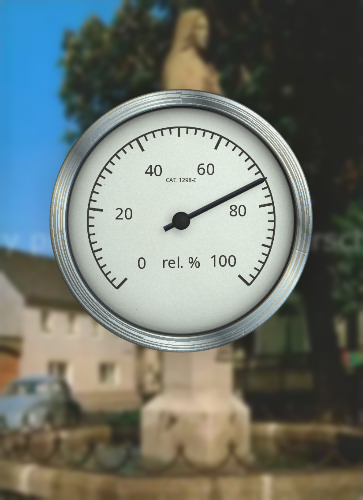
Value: 74,%
